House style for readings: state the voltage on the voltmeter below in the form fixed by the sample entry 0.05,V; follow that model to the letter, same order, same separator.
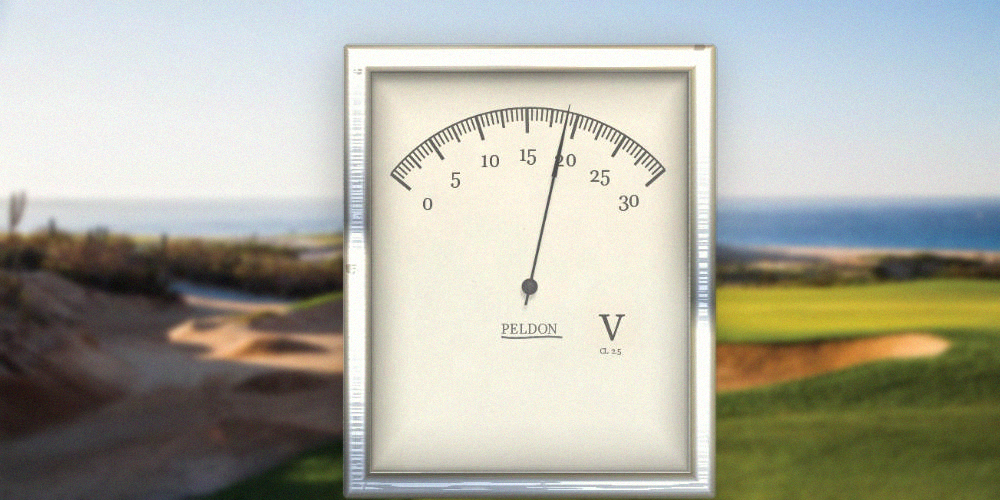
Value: 19,V
